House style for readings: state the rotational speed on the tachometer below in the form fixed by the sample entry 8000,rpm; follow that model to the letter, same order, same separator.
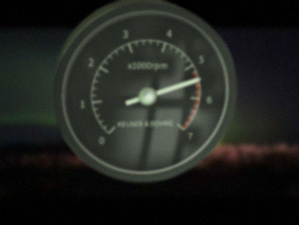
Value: 5400,rpm
